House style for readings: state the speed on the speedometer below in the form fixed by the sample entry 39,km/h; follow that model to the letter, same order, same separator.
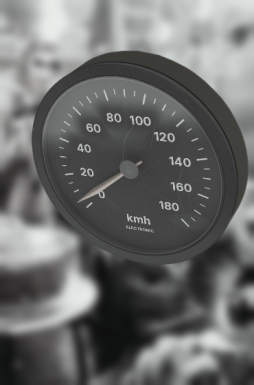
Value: 5,km/h
